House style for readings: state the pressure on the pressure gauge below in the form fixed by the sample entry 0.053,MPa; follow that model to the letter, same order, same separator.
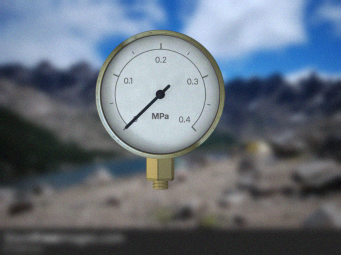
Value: 0,MPa
